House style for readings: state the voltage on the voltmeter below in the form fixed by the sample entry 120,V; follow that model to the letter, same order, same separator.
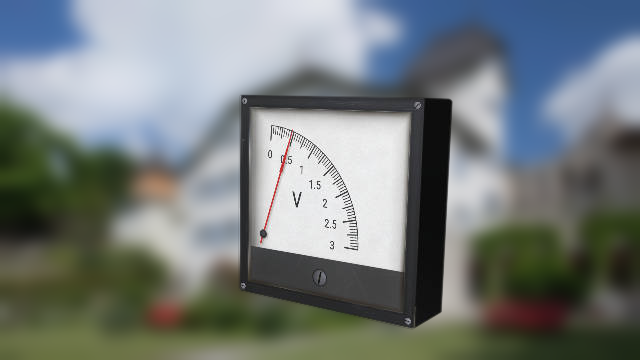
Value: 0.5,V
